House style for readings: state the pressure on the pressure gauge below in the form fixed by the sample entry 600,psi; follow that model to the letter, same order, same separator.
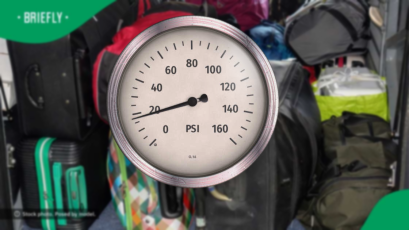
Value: 17.5,psi
